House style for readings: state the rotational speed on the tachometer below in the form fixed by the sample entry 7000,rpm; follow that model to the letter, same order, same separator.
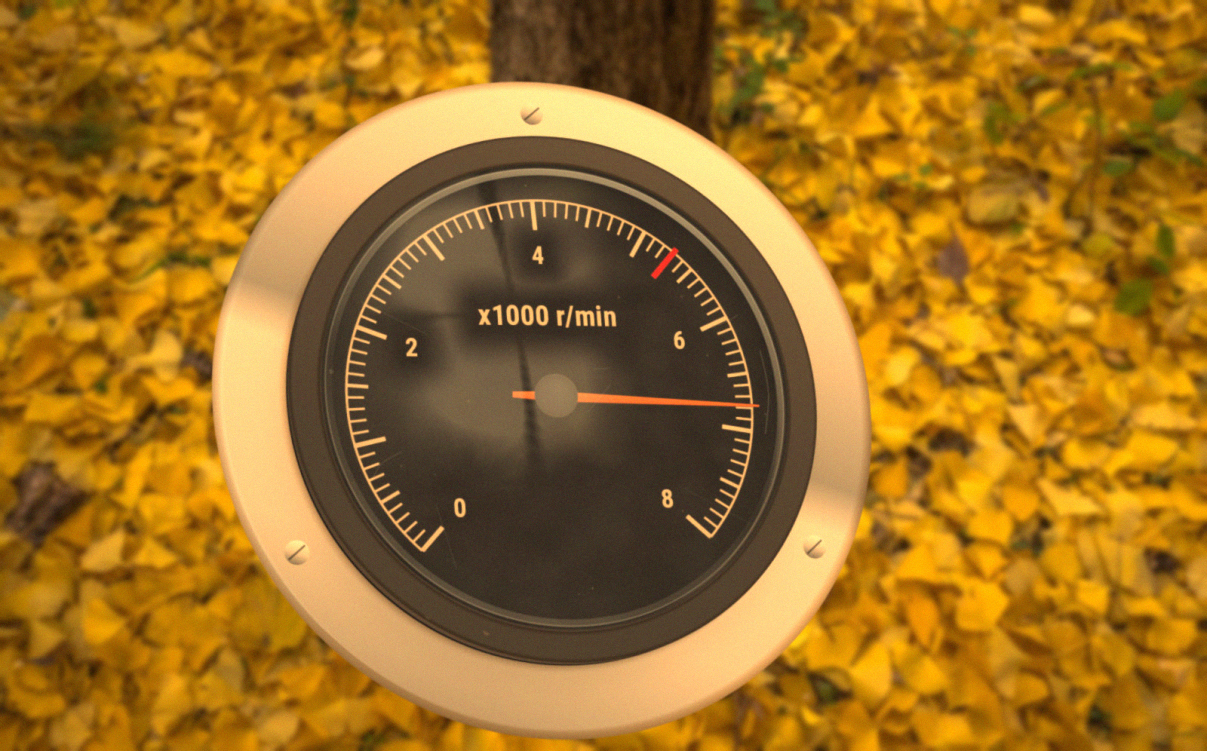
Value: 6800,rpm
